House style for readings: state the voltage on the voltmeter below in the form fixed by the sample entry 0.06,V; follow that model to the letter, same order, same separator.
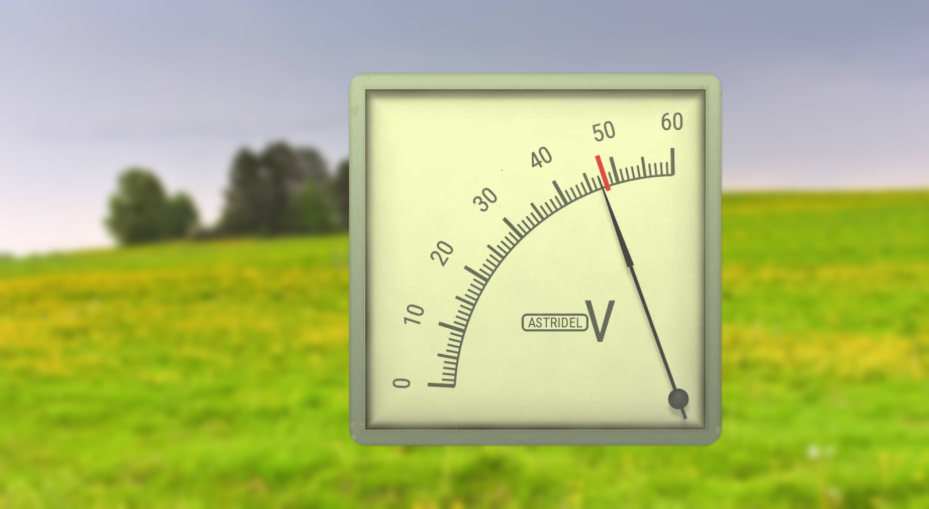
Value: 47,V
